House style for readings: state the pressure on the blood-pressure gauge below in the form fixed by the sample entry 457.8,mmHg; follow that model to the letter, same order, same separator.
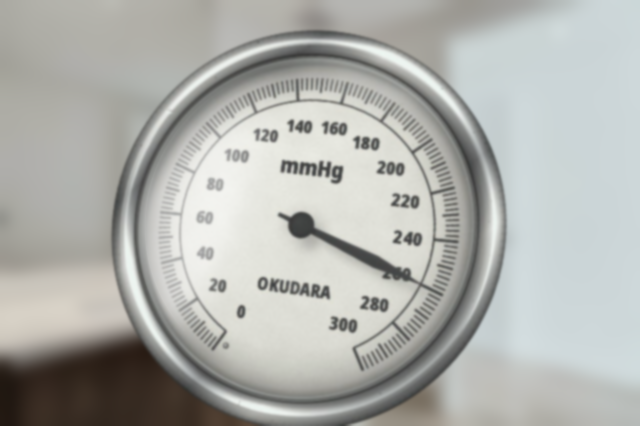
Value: 260,mmHg
